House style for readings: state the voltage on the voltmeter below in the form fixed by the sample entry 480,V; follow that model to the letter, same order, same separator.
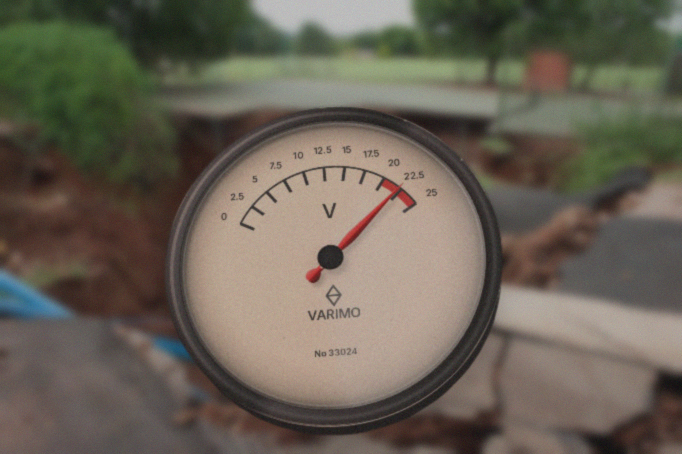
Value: 22.5,V
